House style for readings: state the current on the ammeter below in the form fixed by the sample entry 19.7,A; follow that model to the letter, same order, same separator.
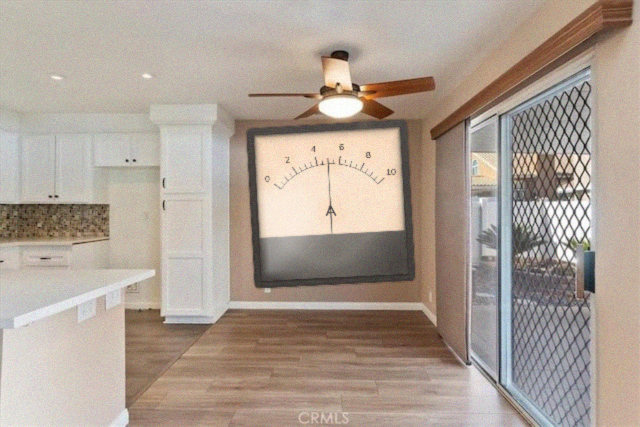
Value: 5,A
